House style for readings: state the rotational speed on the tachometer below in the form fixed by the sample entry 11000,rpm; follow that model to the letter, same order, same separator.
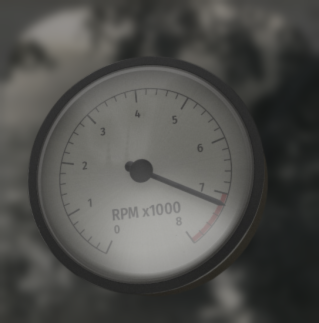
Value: 7200,rpm
